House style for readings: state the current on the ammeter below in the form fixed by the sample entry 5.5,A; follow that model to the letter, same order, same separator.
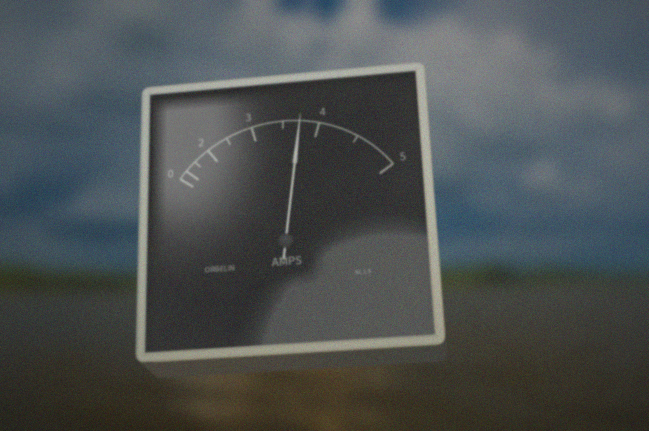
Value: 3.75,A
